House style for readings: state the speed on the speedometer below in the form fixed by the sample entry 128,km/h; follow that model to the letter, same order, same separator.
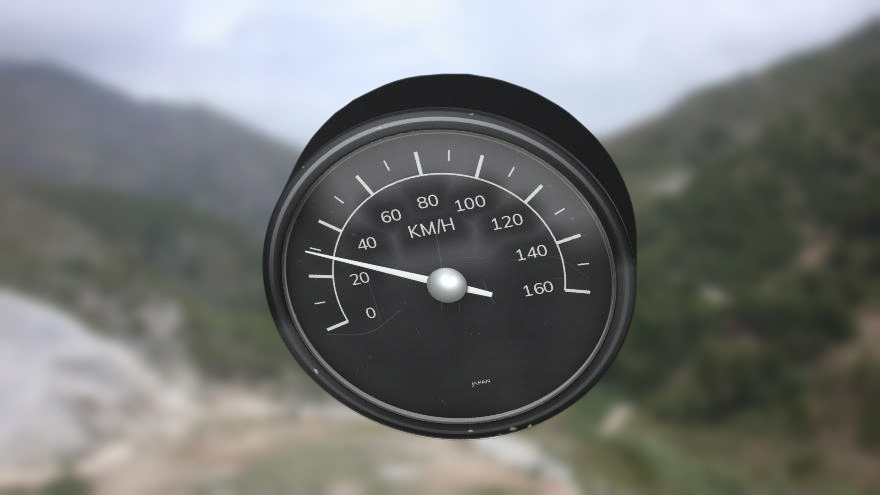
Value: 30,km/h
